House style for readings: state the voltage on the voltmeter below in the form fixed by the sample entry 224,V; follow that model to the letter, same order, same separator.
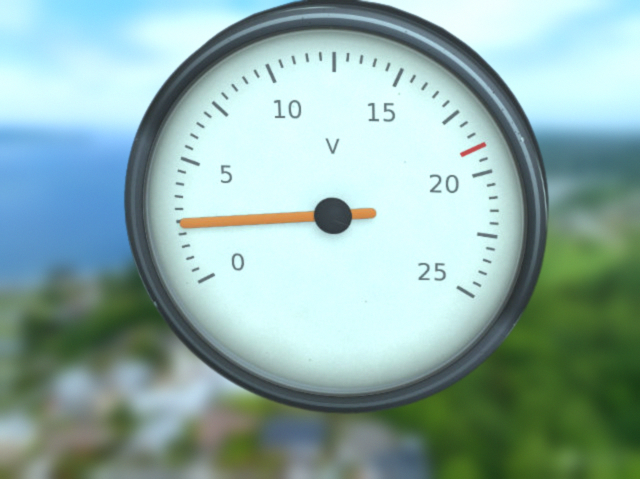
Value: 2.5,V
